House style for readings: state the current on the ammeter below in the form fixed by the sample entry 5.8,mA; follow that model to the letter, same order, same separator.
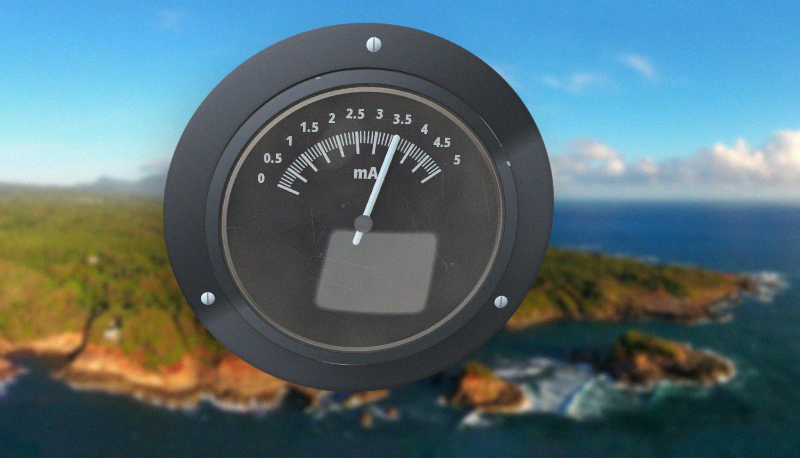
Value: 3.5,mA
